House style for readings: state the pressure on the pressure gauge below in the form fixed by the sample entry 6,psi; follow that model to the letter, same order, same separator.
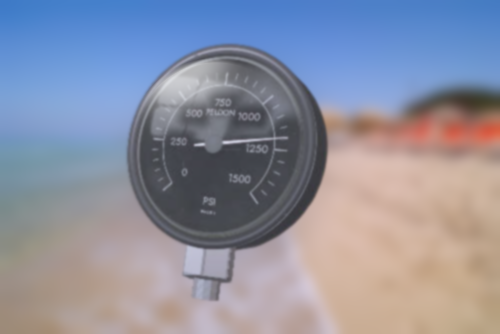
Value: 1200,psi
